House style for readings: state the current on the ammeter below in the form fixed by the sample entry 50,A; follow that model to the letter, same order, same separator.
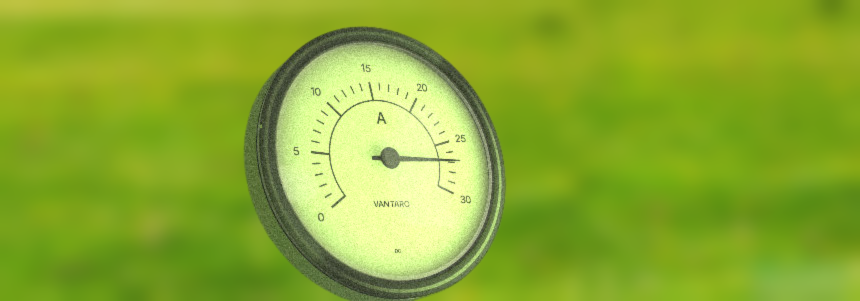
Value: 27,A
